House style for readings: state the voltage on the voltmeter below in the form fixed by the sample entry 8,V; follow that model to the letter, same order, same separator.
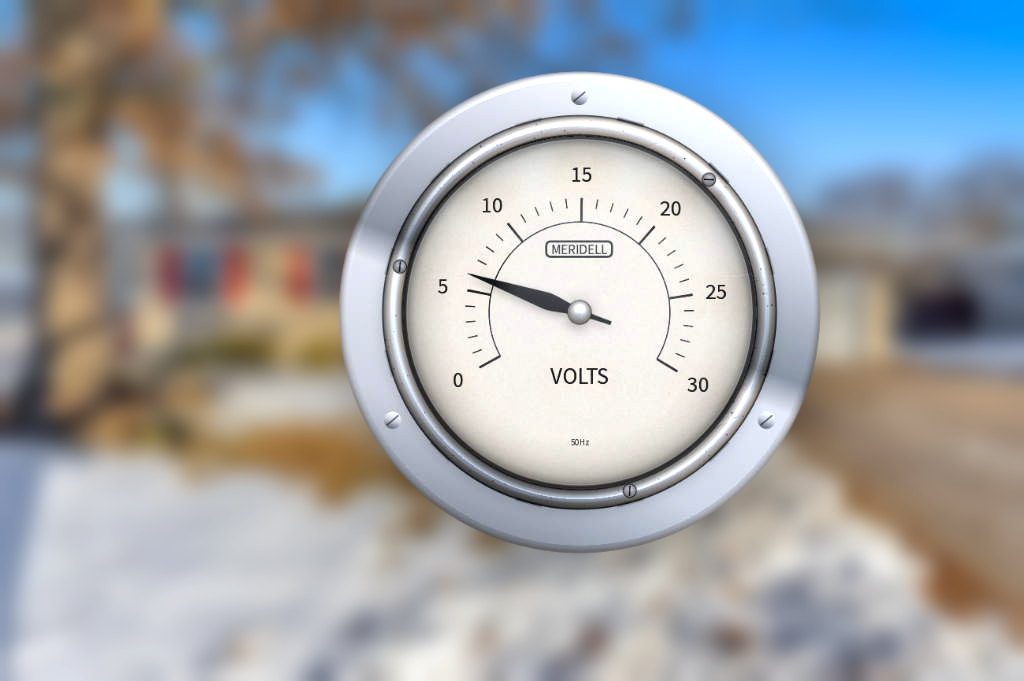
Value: 6,V
